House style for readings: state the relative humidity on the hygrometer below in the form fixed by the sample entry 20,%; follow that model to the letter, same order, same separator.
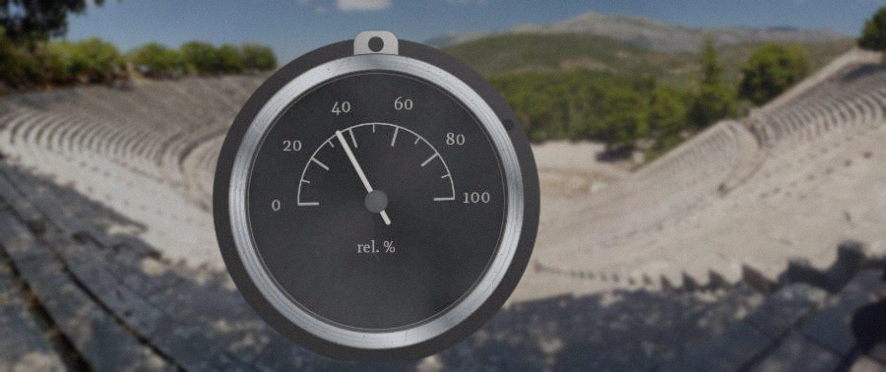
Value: 35,%
